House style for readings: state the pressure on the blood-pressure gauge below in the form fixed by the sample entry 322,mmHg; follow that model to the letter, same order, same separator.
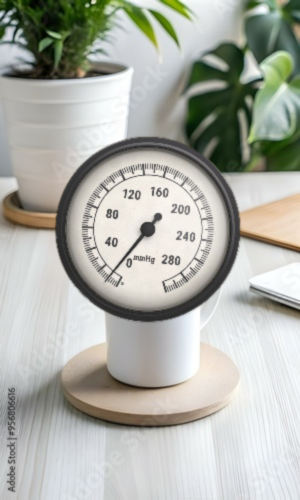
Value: 10,mmHg
